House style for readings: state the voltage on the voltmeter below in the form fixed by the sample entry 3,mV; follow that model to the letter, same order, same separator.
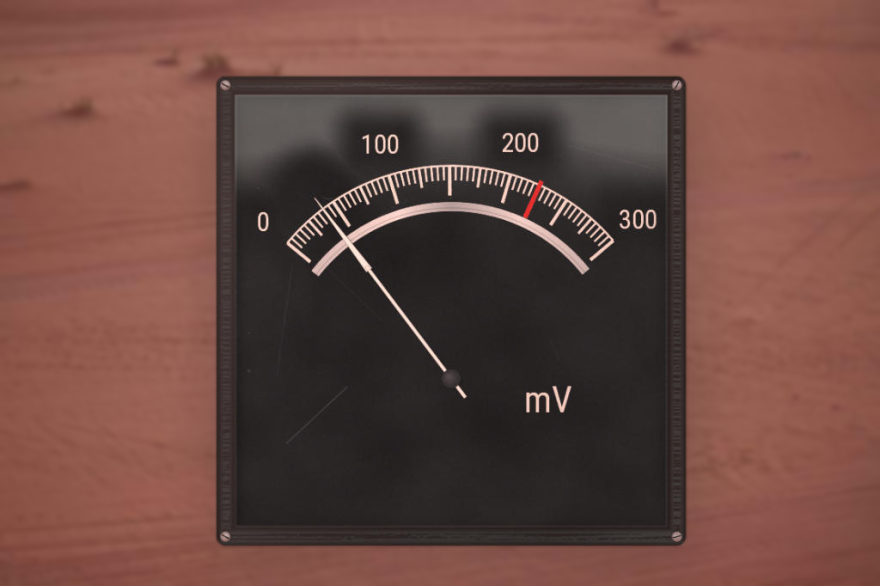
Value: 40,mV
